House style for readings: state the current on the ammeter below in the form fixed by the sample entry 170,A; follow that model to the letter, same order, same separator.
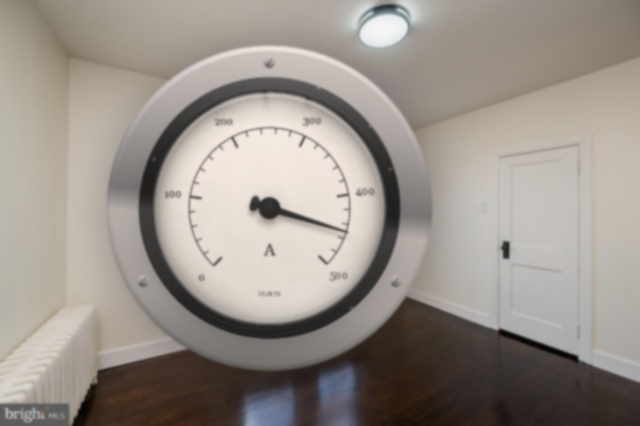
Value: 450,A
